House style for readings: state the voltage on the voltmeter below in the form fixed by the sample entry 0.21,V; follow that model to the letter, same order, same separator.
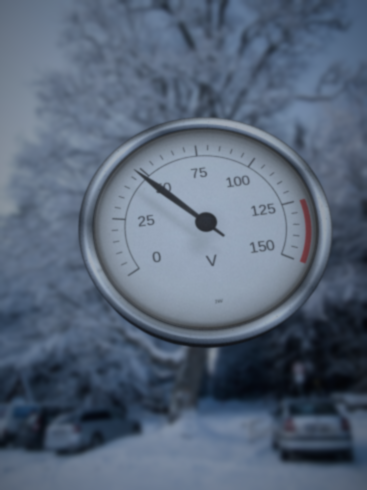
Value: 47.5,V
